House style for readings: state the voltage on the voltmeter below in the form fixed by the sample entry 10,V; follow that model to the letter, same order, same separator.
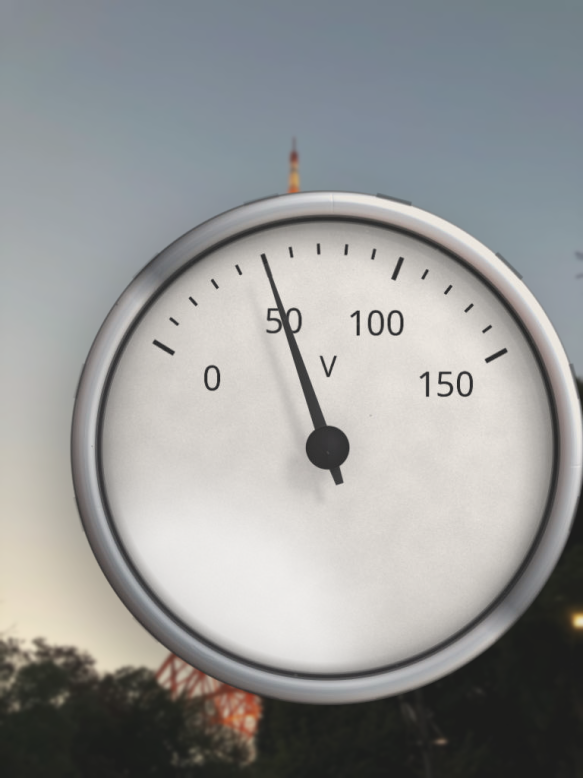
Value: 50,V
